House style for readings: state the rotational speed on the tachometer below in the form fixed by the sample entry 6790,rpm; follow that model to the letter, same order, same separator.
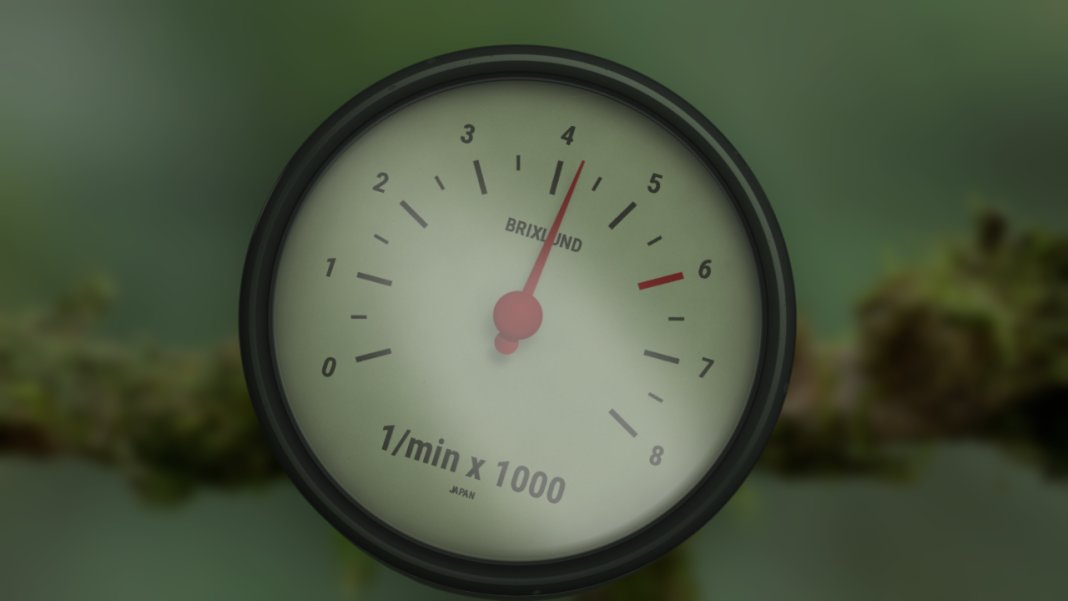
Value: 4250,rpm
